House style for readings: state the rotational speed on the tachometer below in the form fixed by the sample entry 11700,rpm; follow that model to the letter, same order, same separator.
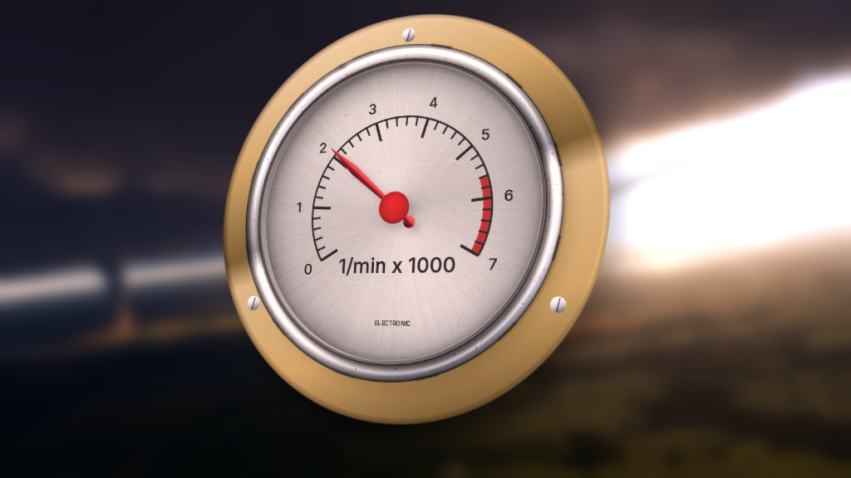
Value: 2100,rpm
